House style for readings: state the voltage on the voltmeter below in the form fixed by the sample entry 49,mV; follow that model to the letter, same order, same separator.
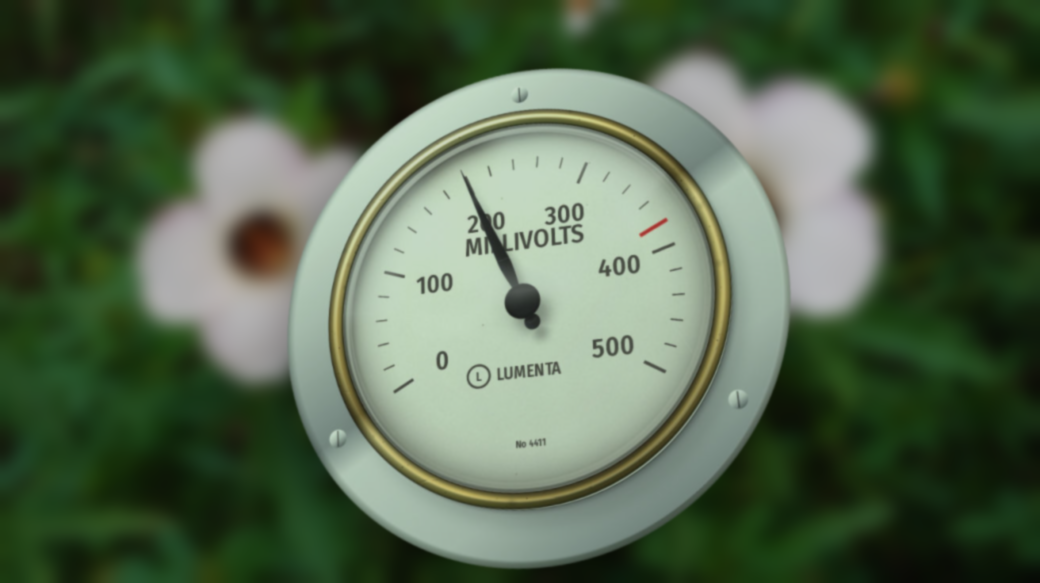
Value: 200,mV
